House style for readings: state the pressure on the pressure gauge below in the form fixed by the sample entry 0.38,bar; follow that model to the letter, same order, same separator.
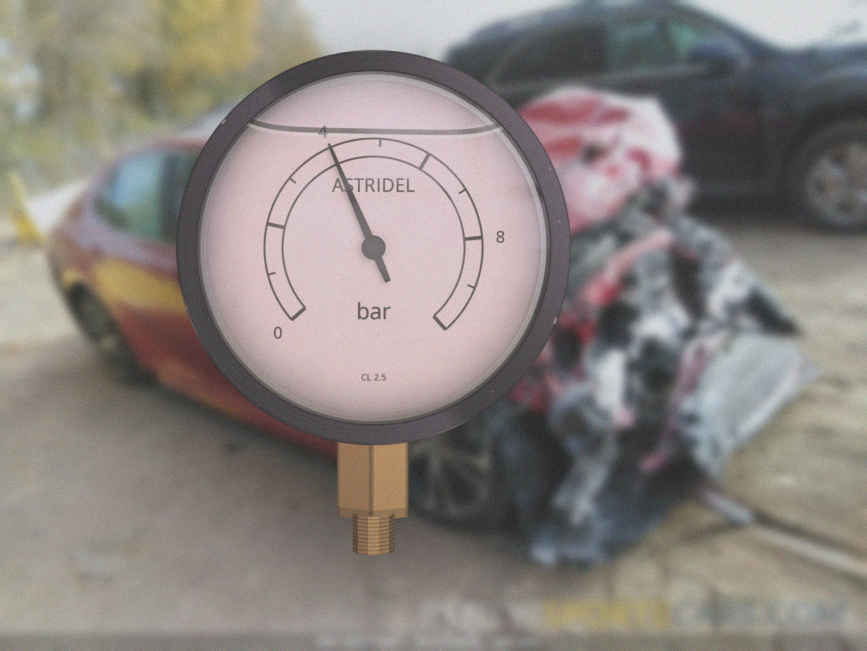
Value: 4,bar
